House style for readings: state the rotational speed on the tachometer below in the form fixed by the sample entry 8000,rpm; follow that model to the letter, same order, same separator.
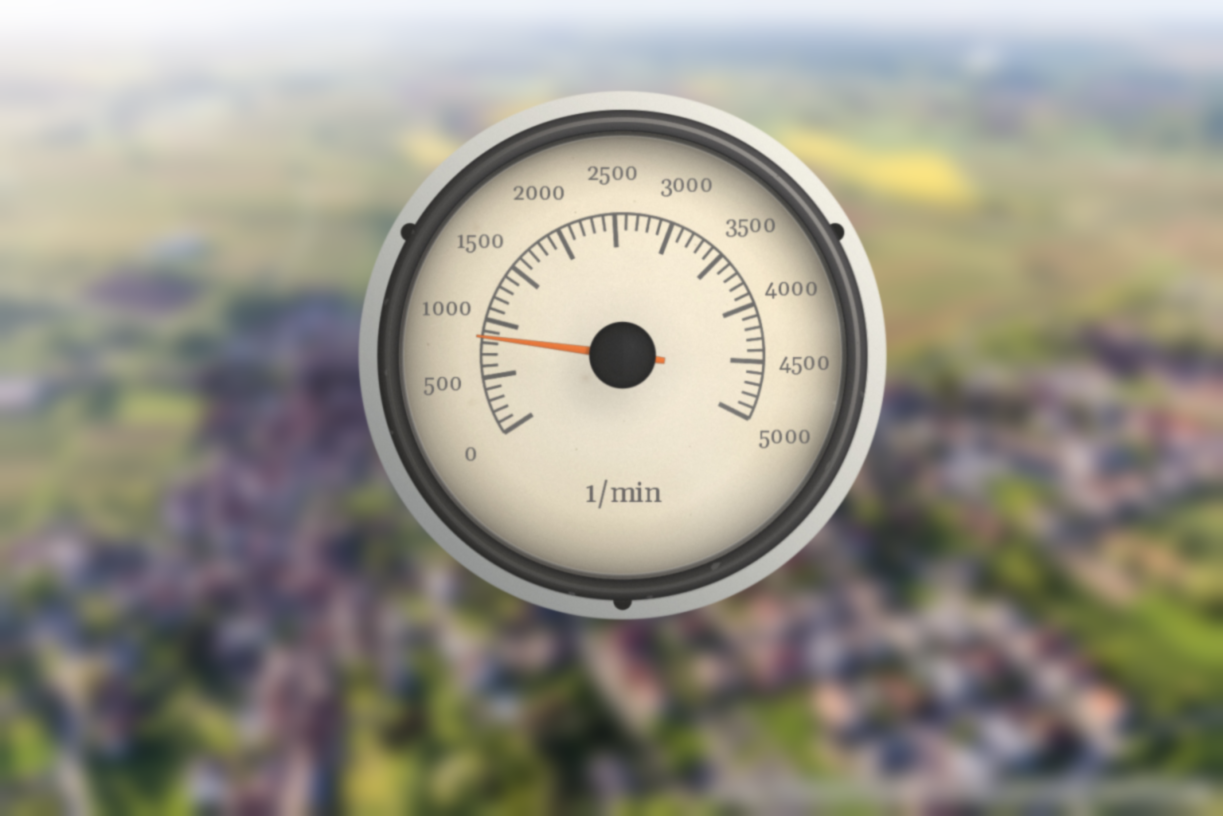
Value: 850,rpm
